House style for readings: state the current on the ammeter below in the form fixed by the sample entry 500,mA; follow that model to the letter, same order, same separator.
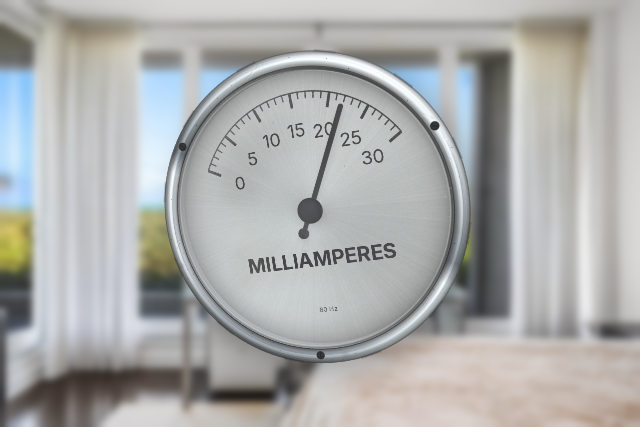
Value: 22,mA
